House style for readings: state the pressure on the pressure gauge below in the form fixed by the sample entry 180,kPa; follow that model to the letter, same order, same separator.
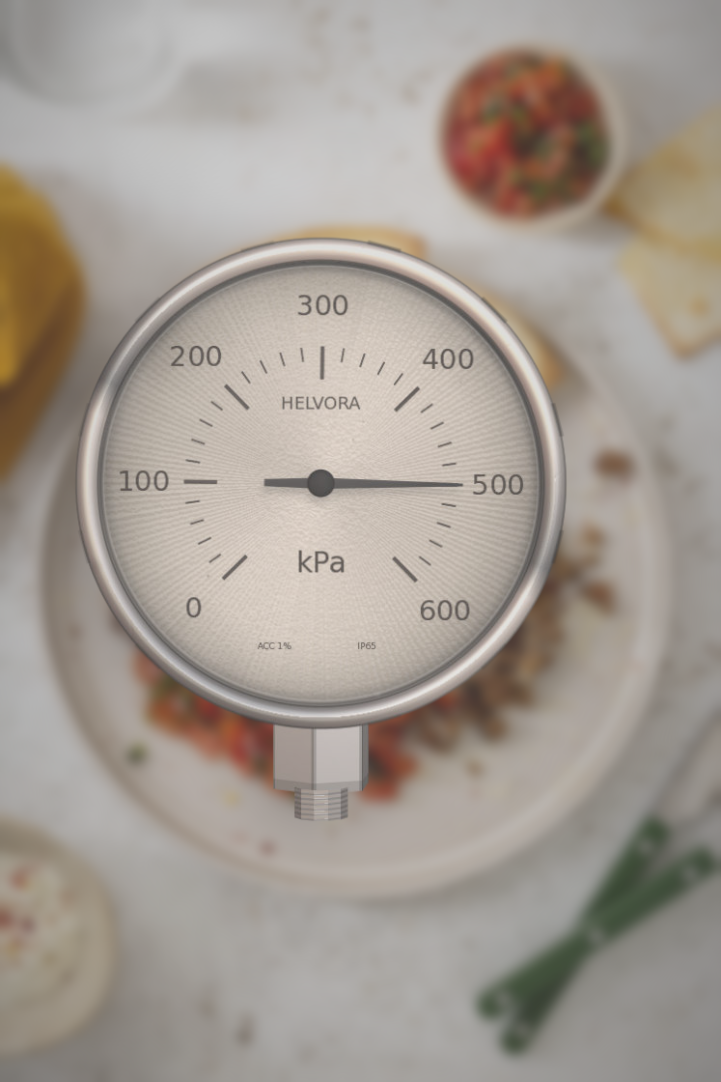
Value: 500,kPa
